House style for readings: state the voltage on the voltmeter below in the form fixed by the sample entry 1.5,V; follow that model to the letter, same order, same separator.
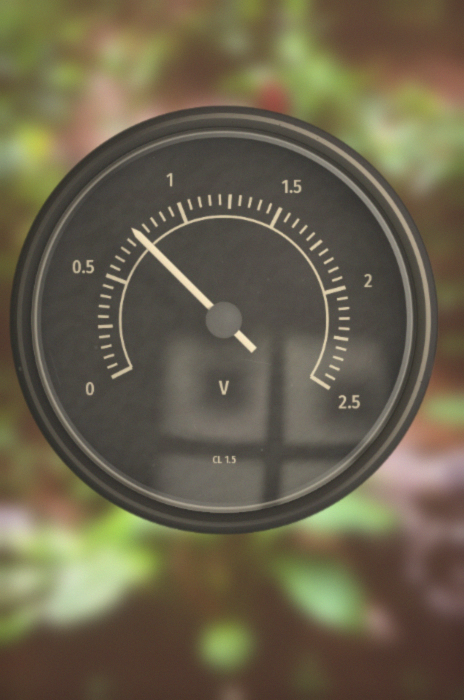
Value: 0.75,V
